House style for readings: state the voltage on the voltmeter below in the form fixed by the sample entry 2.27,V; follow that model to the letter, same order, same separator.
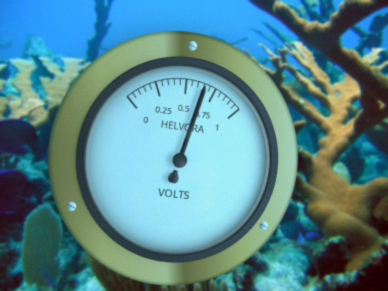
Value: 0.65,V
